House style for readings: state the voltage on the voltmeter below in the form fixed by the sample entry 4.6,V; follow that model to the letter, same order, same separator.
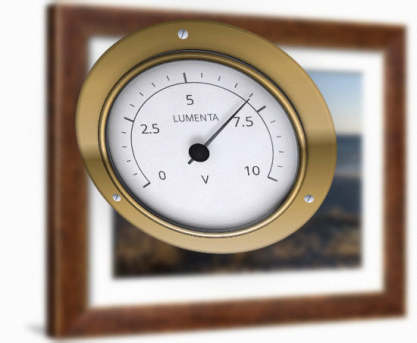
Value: 7,V
